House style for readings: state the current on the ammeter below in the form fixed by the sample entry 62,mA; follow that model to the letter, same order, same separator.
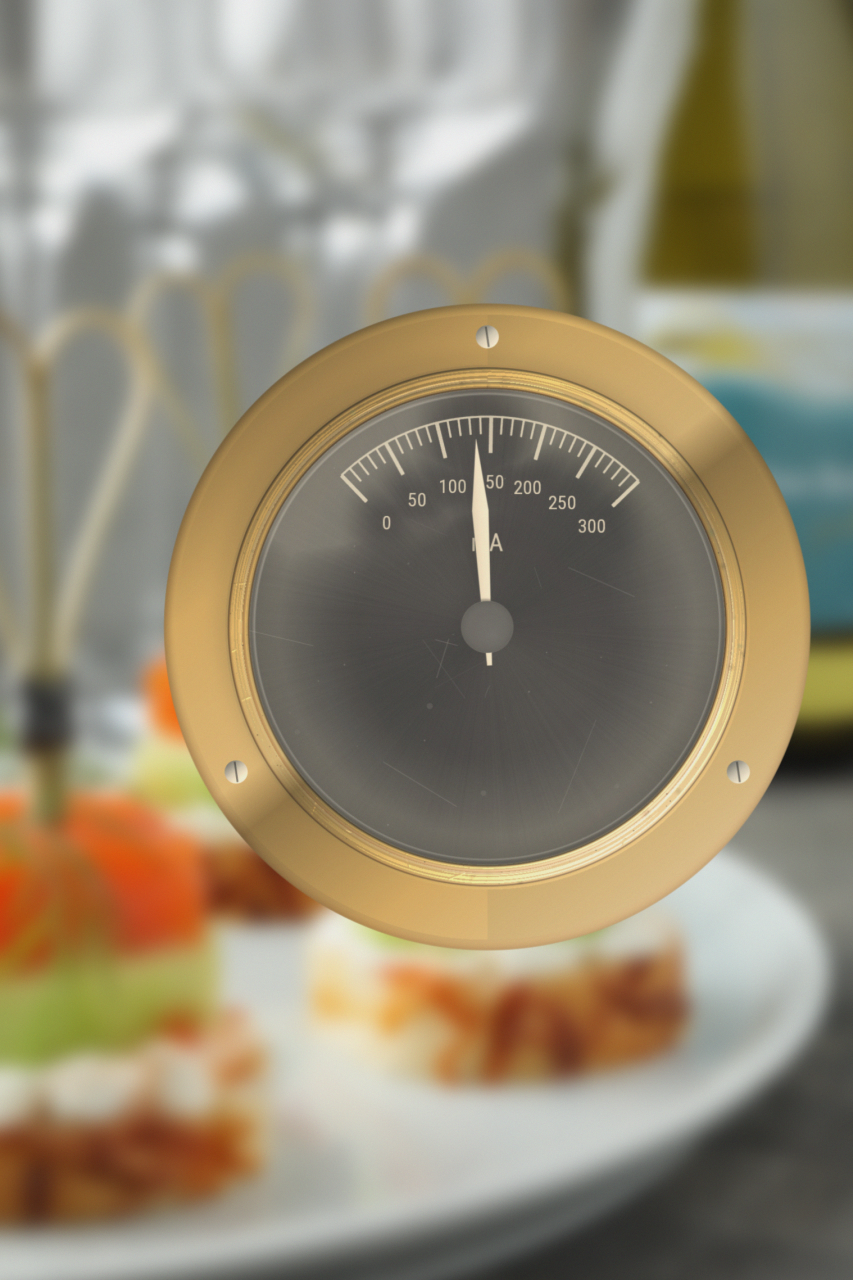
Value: 135,mA
